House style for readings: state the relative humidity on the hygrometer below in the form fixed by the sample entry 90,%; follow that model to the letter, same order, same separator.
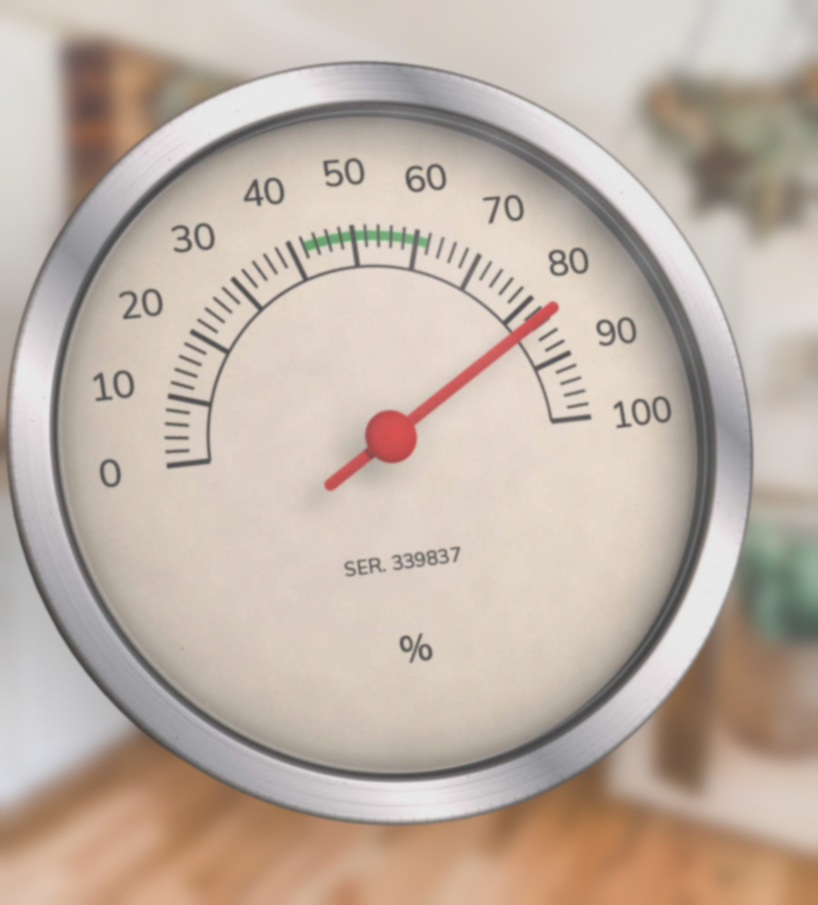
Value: 83,%
